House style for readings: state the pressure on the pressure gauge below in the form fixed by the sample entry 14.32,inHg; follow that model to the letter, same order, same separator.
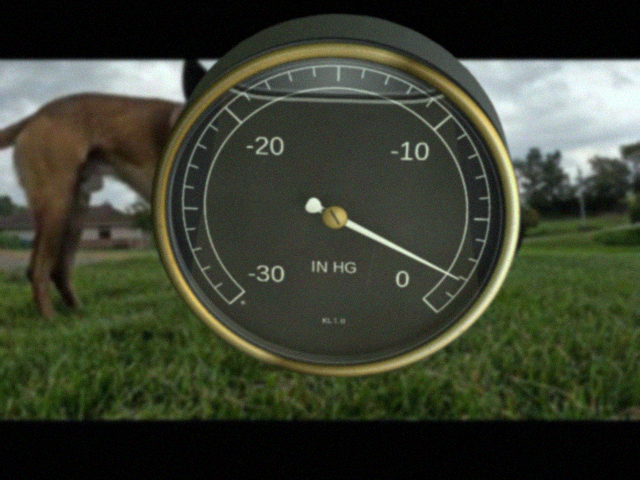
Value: -2,inHg
